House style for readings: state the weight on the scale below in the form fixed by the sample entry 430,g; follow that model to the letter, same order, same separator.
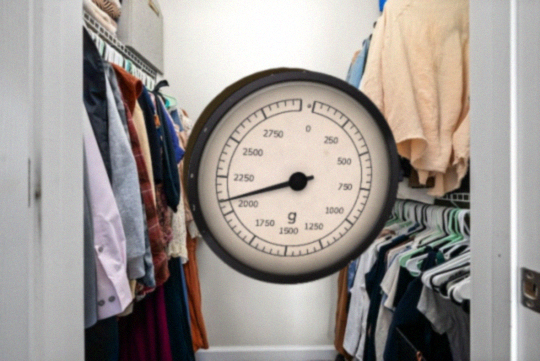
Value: 2100,g
